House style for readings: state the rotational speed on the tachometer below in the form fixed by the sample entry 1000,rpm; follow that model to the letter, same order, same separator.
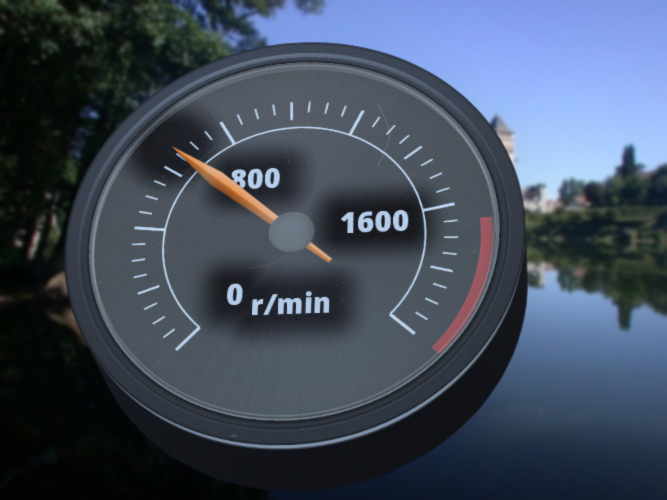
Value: 650,rpm
